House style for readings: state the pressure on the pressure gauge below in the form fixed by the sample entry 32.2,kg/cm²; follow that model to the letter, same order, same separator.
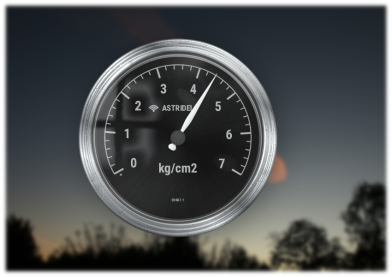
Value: 4.4,kg/cm²
